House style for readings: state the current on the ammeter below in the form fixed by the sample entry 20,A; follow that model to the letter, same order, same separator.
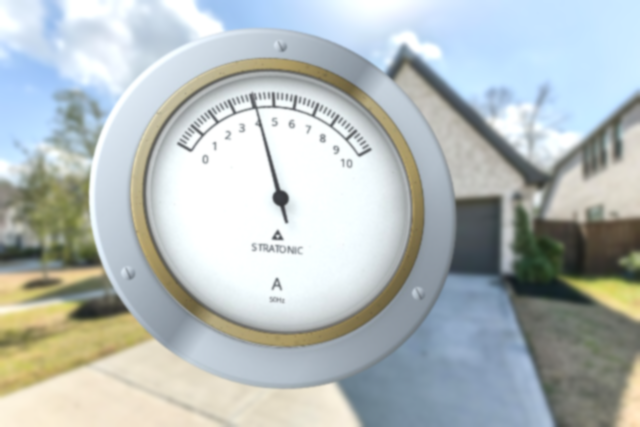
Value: 4,A
